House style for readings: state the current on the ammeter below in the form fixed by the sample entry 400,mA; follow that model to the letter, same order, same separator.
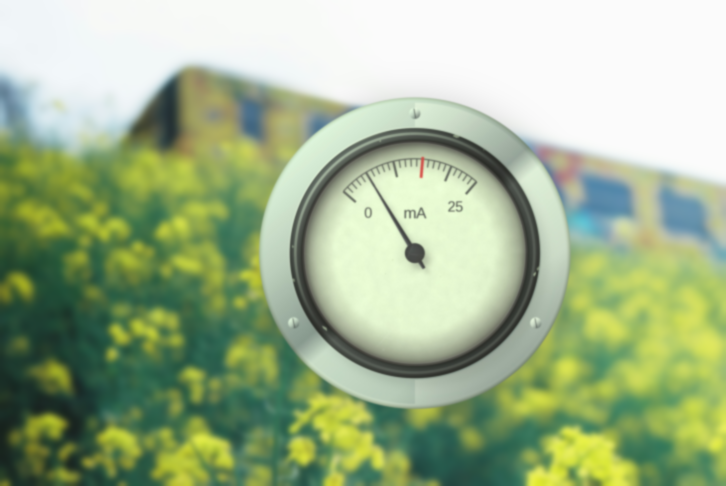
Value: 5,mA
